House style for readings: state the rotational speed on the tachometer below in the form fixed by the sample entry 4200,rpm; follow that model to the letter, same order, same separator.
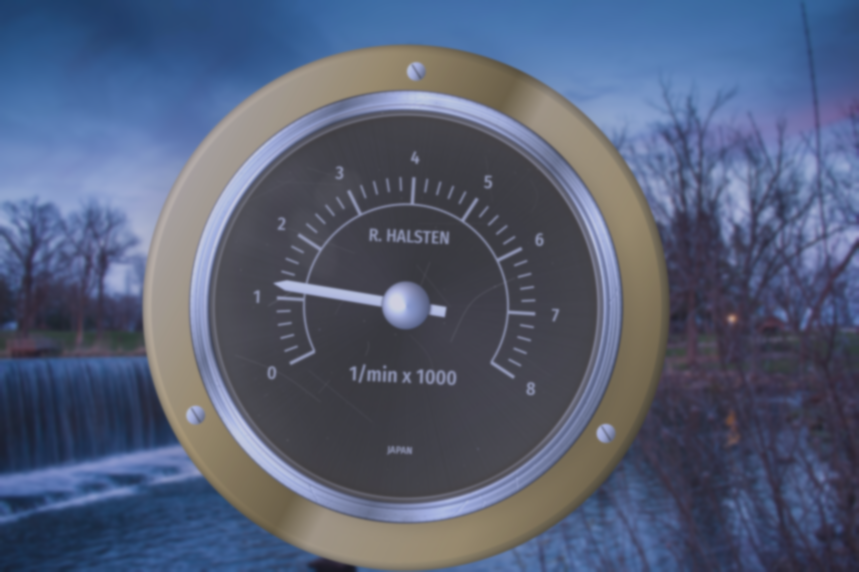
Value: 1200,rpm
